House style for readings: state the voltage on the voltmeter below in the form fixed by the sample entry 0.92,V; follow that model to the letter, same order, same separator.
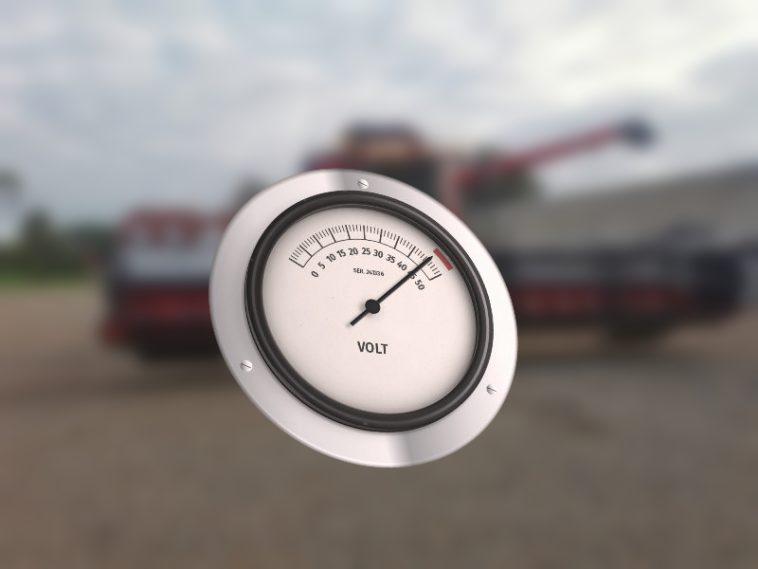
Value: 45,V
